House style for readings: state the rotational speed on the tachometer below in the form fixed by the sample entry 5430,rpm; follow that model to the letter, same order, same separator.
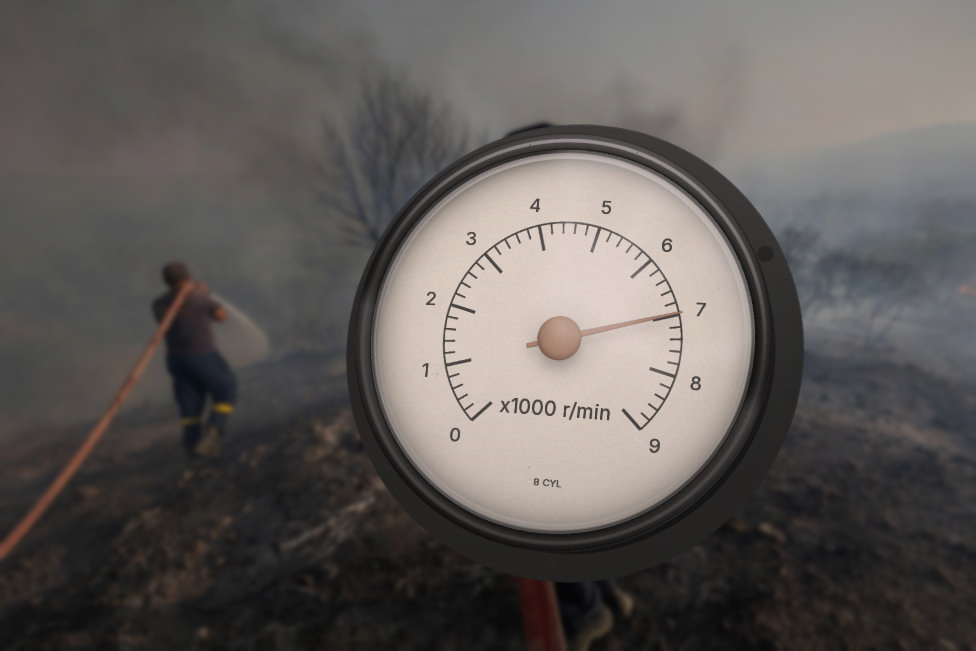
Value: 7000,rpm
